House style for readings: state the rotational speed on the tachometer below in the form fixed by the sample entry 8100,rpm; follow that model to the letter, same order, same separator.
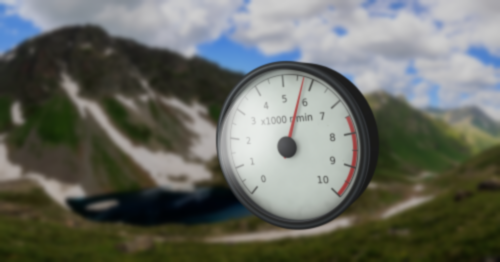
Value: 5750,rpm
